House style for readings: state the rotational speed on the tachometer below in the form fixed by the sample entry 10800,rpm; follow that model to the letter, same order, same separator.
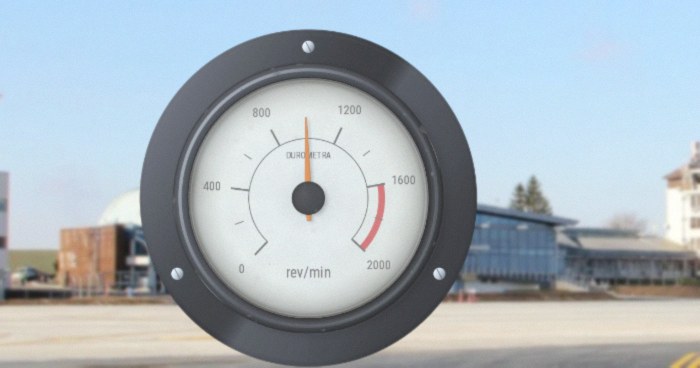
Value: 1000,rpm
